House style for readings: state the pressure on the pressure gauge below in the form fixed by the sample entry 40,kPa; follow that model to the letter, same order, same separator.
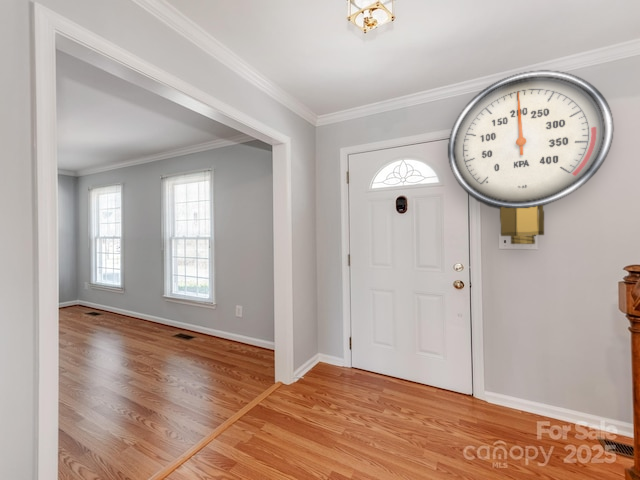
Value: 200,kPa
